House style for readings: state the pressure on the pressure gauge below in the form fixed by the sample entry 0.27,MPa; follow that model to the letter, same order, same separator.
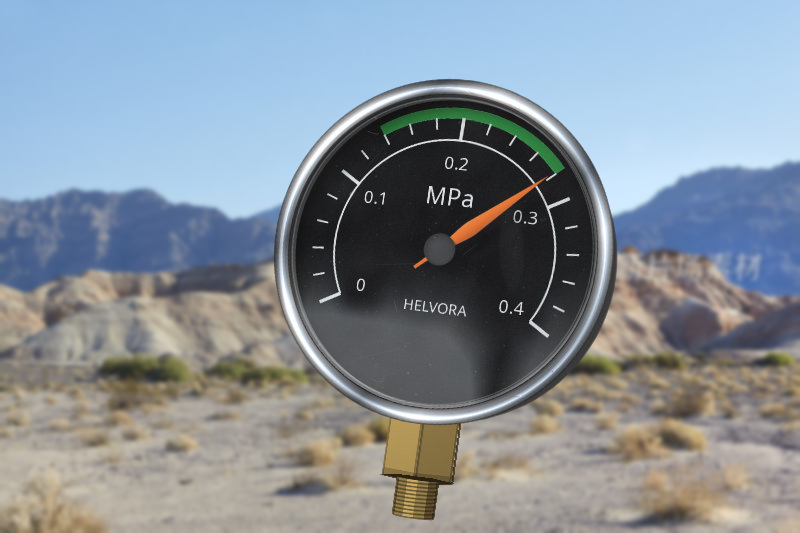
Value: 0.28,MPa
